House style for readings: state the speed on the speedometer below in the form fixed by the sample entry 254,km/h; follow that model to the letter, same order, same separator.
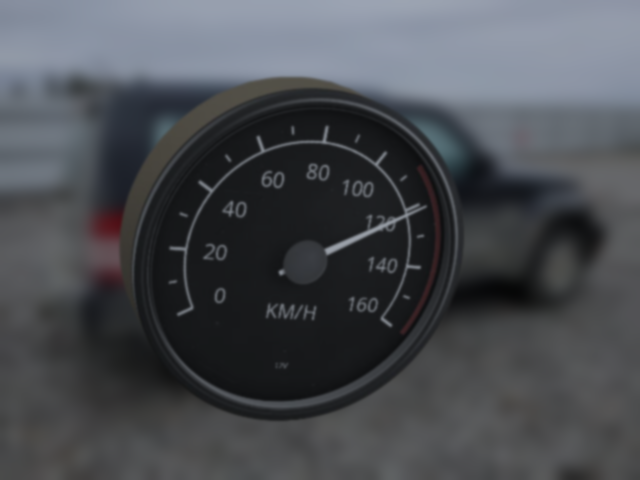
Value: 120,km/h
